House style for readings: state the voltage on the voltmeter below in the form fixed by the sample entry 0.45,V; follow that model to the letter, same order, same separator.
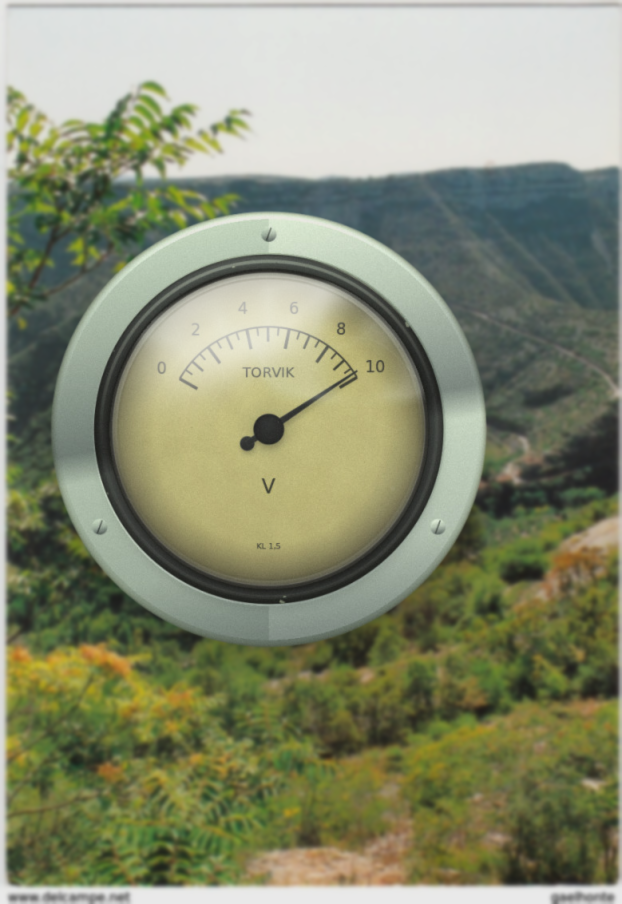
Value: 9.75,V
